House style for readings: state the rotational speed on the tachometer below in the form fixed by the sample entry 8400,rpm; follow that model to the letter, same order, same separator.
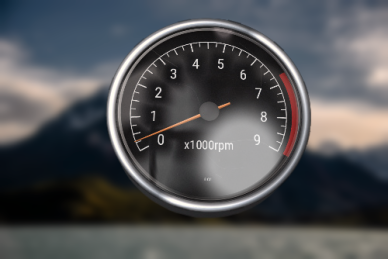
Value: 250,rpm
